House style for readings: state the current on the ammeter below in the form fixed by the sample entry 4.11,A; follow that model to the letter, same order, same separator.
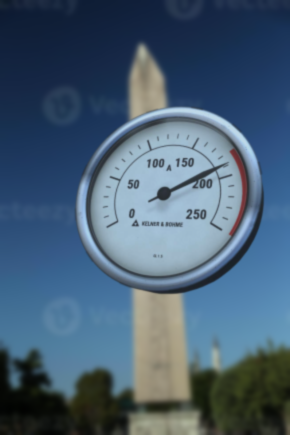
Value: 190,A
